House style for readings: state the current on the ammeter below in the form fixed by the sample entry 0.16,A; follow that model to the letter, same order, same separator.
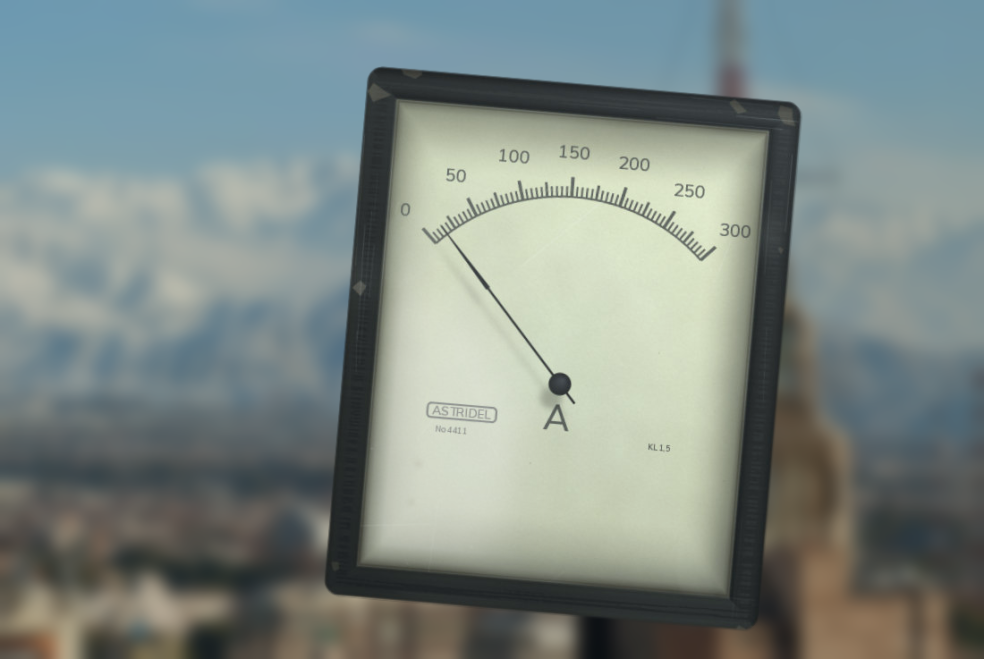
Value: 15,A
